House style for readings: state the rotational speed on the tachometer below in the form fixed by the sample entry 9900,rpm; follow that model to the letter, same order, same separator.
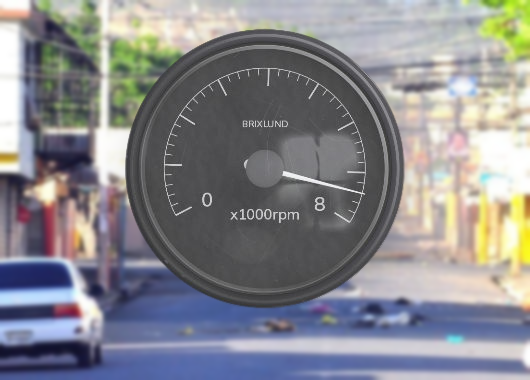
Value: 7400,rpm
